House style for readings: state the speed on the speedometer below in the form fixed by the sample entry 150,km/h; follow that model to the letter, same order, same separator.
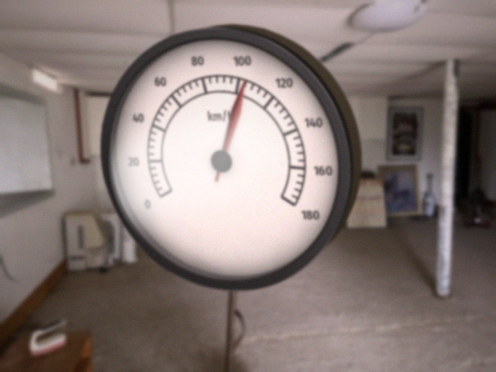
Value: 104,km/h
